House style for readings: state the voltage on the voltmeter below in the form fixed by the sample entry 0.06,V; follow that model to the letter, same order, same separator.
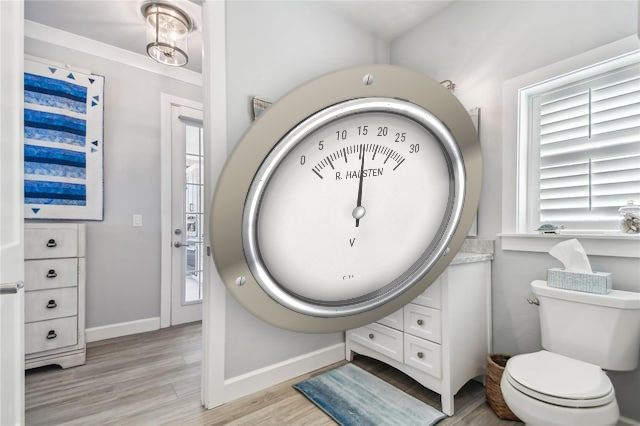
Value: 15,V
